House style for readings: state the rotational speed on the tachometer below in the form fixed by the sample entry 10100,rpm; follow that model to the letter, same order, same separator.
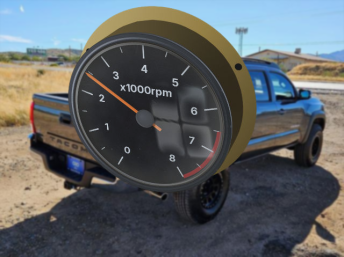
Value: 2500,rpm
